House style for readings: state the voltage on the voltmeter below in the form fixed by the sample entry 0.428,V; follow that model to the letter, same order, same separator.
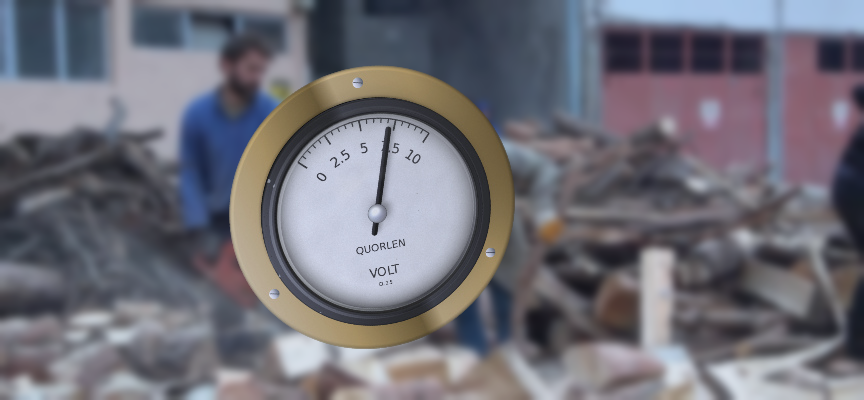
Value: 7,V
